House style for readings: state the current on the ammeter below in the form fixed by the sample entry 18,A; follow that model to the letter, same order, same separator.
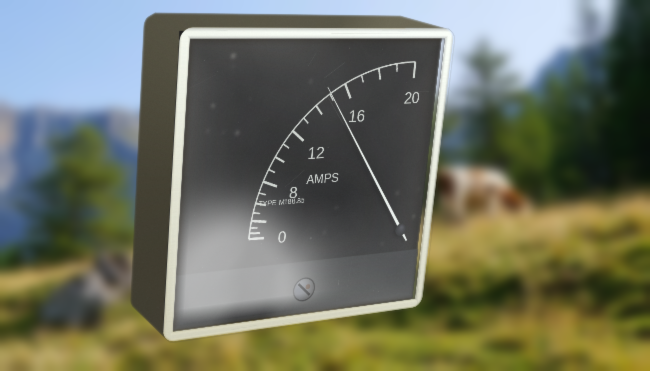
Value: 15,A
